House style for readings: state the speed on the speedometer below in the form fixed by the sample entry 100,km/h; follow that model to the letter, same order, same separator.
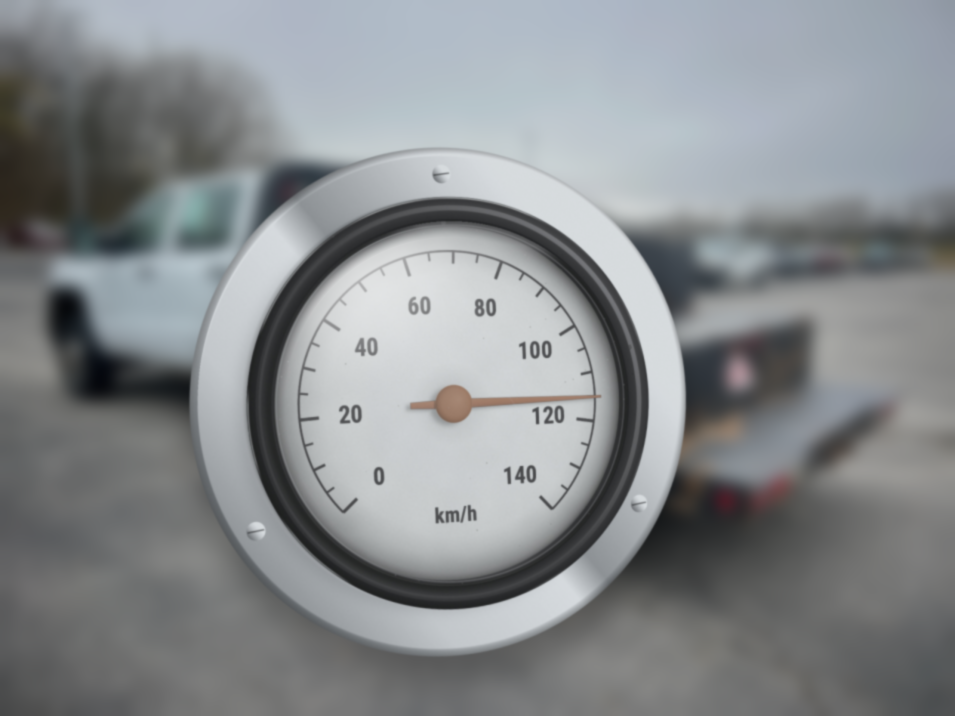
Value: 115,km/h
